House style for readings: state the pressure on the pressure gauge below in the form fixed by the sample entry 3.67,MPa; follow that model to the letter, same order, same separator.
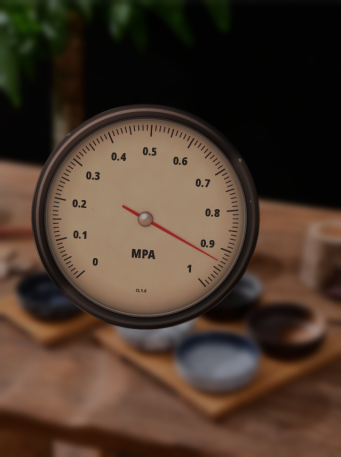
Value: 0.93,MPa
